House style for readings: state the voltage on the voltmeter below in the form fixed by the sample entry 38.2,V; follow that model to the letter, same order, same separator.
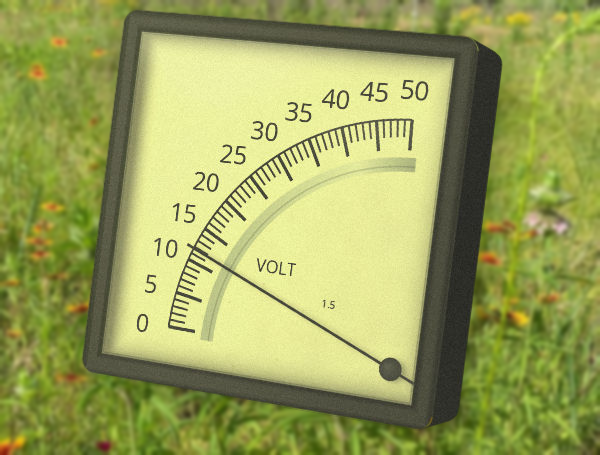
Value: 12,V
